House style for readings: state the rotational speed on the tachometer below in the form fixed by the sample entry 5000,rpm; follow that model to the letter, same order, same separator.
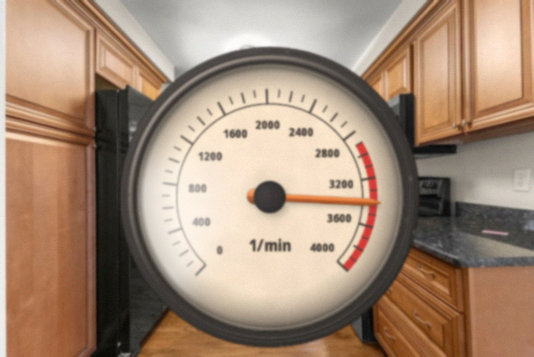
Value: 3400,rpm
